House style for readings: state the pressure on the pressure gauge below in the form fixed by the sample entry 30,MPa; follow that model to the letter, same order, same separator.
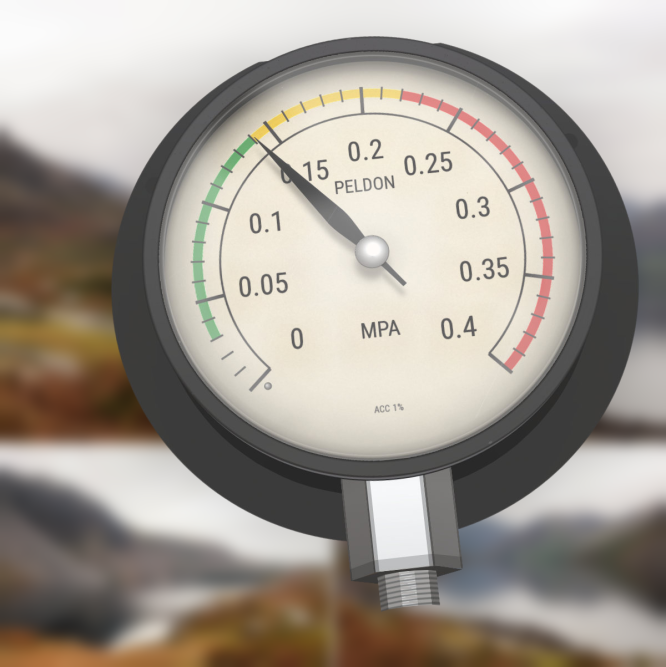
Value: 0.14,MPa
